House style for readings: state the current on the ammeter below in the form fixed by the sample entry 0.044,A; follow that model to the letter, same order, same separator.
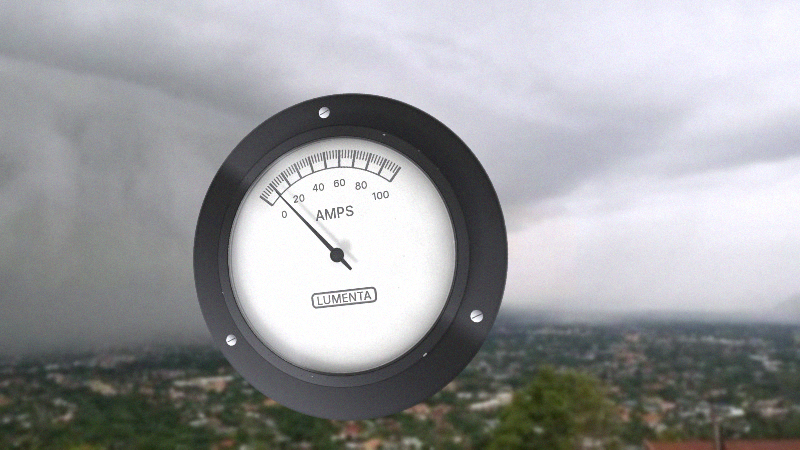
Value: 10,A
